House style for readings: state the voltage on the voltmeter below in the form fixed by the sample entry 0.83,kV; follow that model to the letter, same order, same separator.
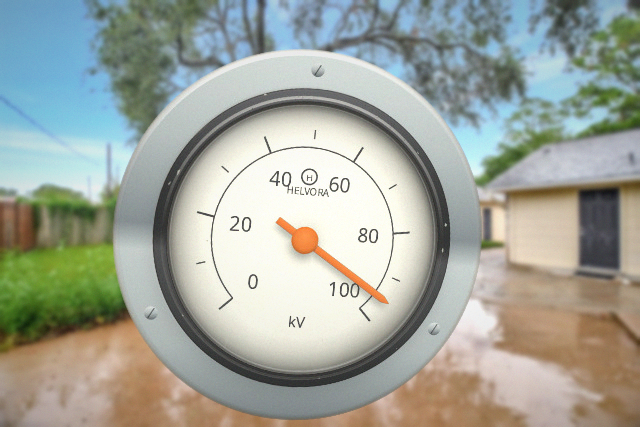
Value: 95,kV
